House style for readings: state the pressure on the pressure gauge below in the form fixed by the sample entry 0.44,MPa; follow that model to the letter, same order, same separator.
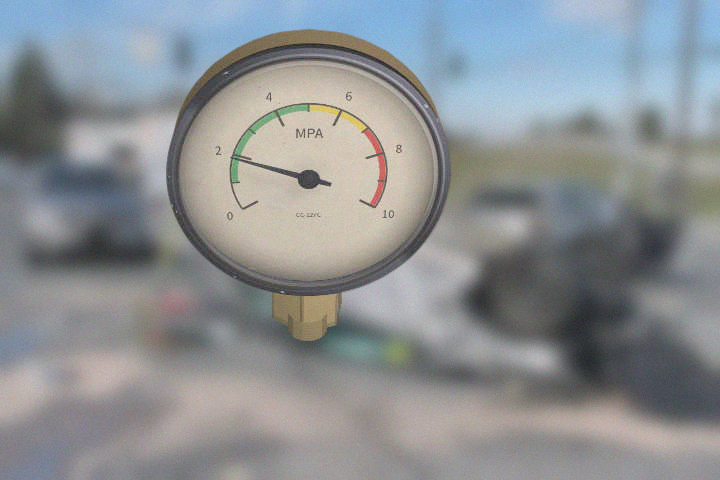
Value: 2,MPa
